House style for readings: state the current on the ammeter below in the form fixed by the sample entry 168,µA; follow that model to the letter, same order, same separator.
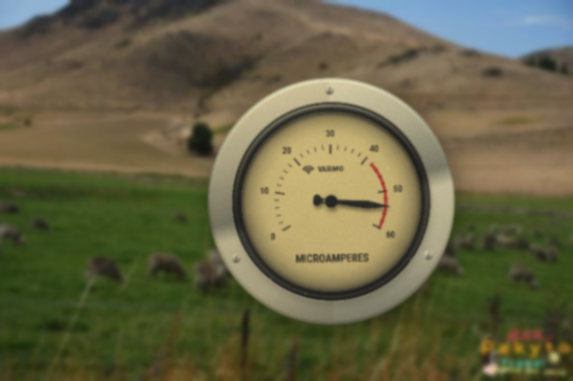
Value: 54,µA
